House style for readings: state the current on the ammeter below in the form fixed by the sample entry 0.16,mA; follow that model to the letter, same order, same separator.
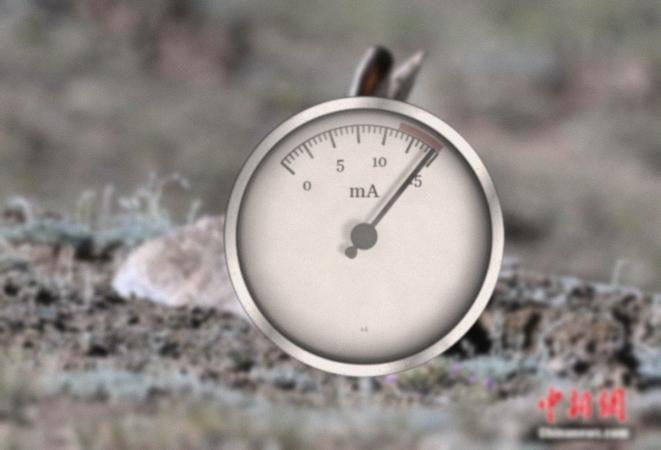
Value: 14.5,mA
